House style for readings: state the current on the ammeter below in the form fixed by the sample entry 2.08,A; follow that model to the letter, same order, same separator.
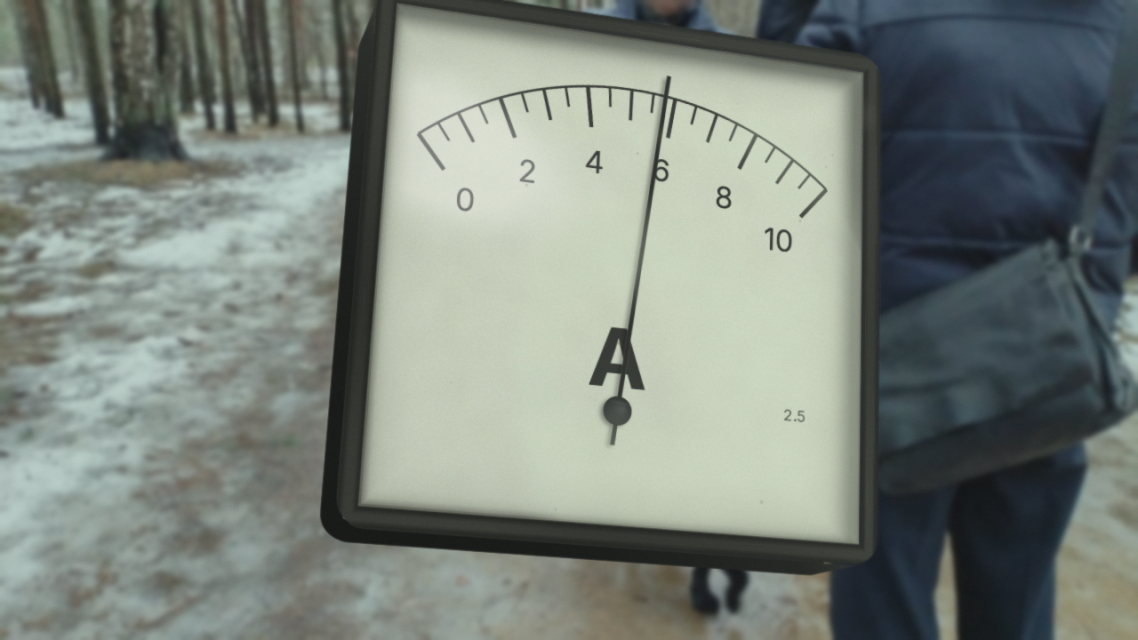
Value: 5.75,A
